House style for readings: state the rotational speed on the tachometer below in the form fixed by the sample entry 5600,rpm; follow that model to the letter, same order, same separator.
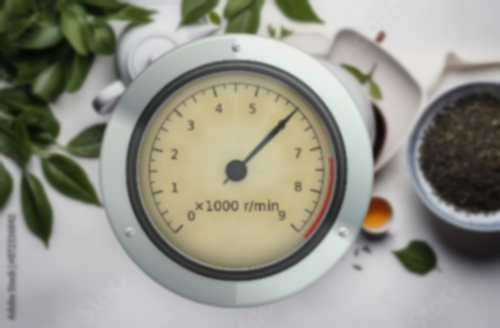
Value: 6000,rpm
